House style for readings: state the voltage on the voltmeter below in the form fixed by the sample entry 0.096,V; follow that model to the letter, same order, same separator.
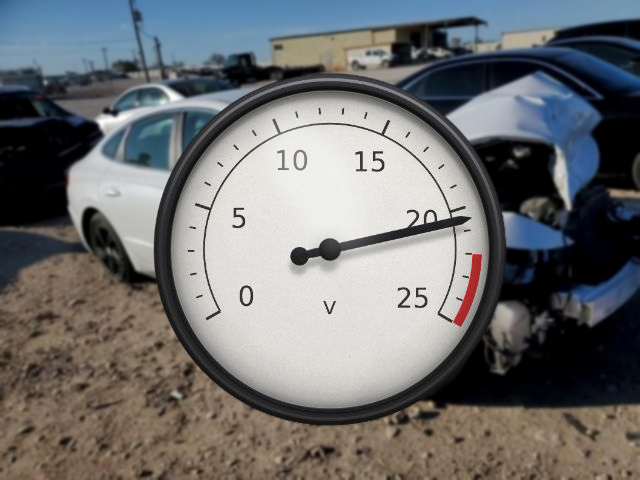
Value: 20.5,V
